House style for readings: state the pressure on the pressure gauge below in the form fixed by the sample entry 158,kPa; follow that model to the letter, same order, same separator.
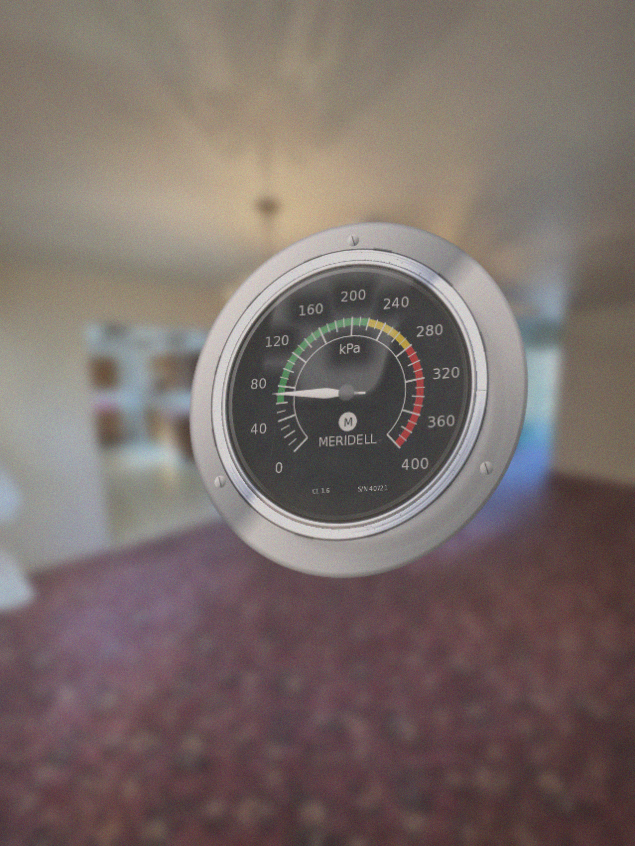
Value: 70,kPa
